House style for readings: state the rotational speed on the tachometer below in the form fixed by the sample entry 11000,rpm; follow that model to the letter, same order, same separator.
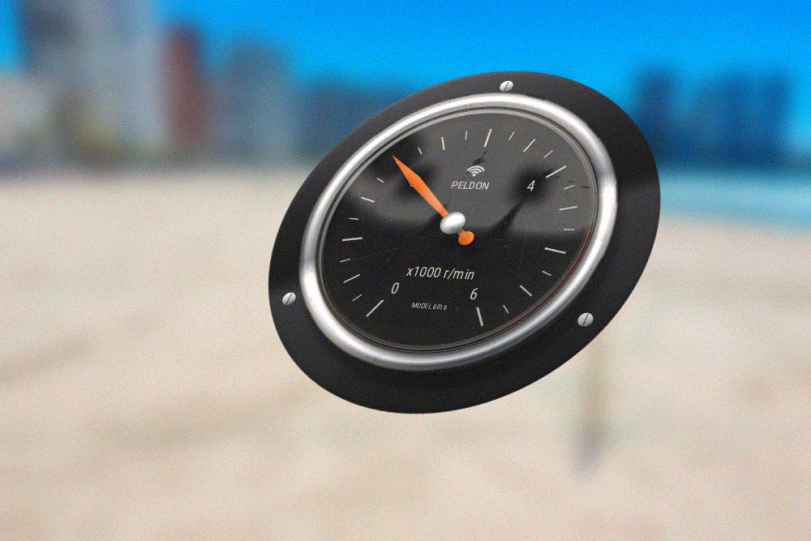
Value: 2000,rpm
